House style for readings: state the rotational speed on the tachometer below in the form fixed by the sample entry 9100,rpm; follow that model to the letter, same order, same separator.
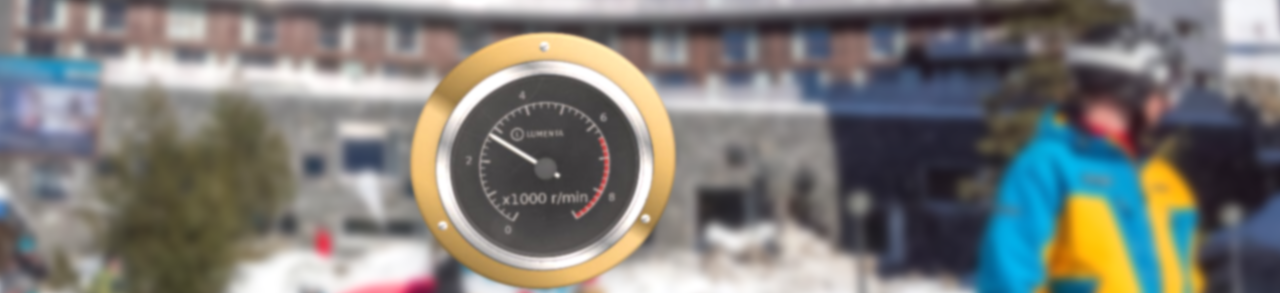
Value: 2800,rpm
